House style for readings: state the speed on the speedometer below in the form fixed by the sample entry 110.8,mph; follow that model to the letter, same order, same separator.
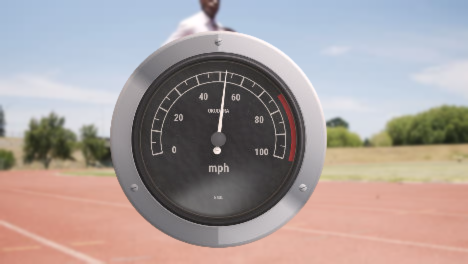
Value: 52.5,mph
